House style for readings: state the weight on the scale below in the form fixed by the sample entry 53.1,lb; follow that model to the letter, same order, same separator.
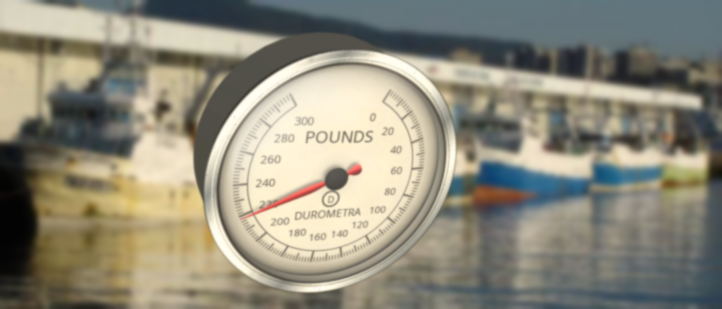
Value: 220,lb
